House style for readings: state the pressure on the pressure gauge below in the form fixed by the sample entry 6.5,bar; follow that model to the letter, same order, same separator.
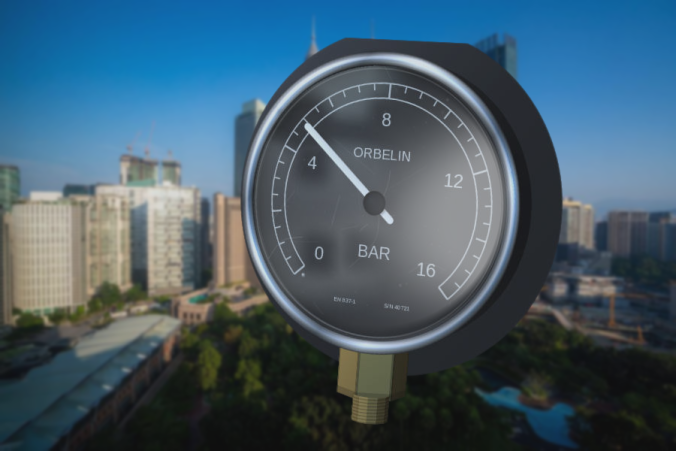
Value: 5,bar
